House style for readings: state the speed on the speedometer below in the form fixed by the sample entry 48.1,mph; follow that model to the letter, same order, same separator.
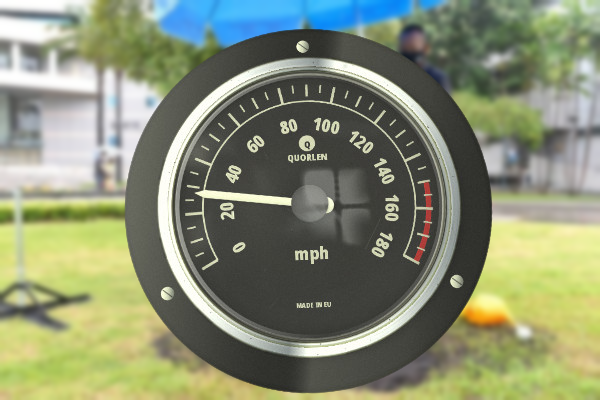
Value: 27.5,mph
